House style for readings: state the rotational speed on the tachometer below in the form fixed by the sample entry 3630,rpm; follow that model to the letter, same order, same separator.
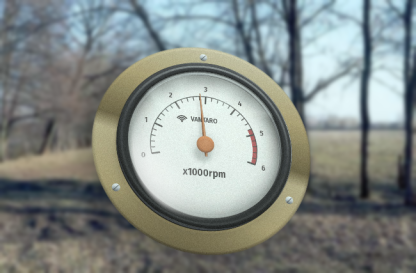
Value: 2800,rpm
